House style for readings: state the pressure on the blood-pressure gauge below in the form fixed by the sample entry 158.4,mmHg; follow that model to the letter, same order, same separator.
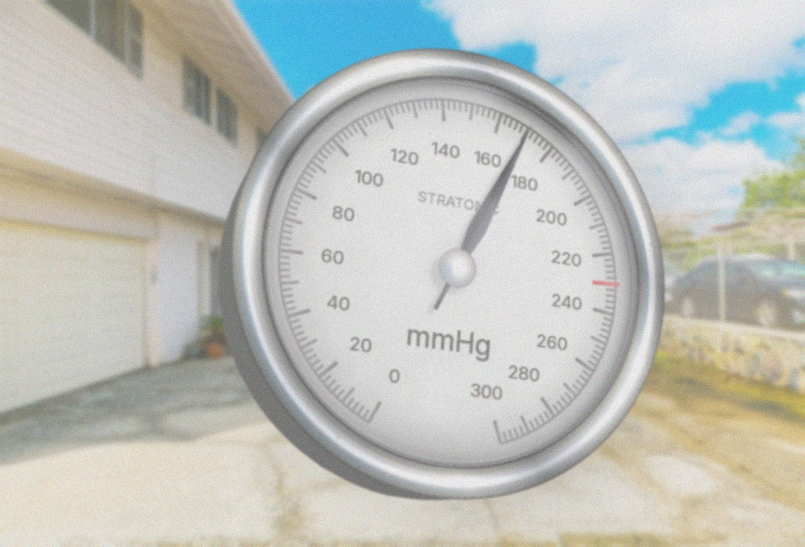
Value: 170,mmHg
